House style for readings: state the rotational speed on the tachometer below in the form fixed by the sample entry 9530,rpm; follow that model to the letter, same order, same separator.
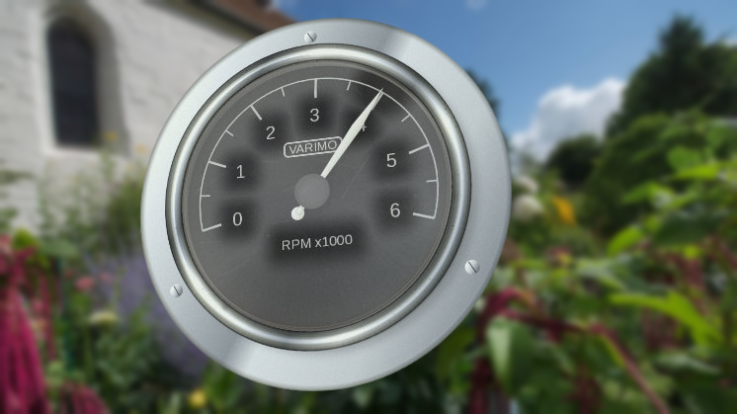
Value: 4000,rpm
